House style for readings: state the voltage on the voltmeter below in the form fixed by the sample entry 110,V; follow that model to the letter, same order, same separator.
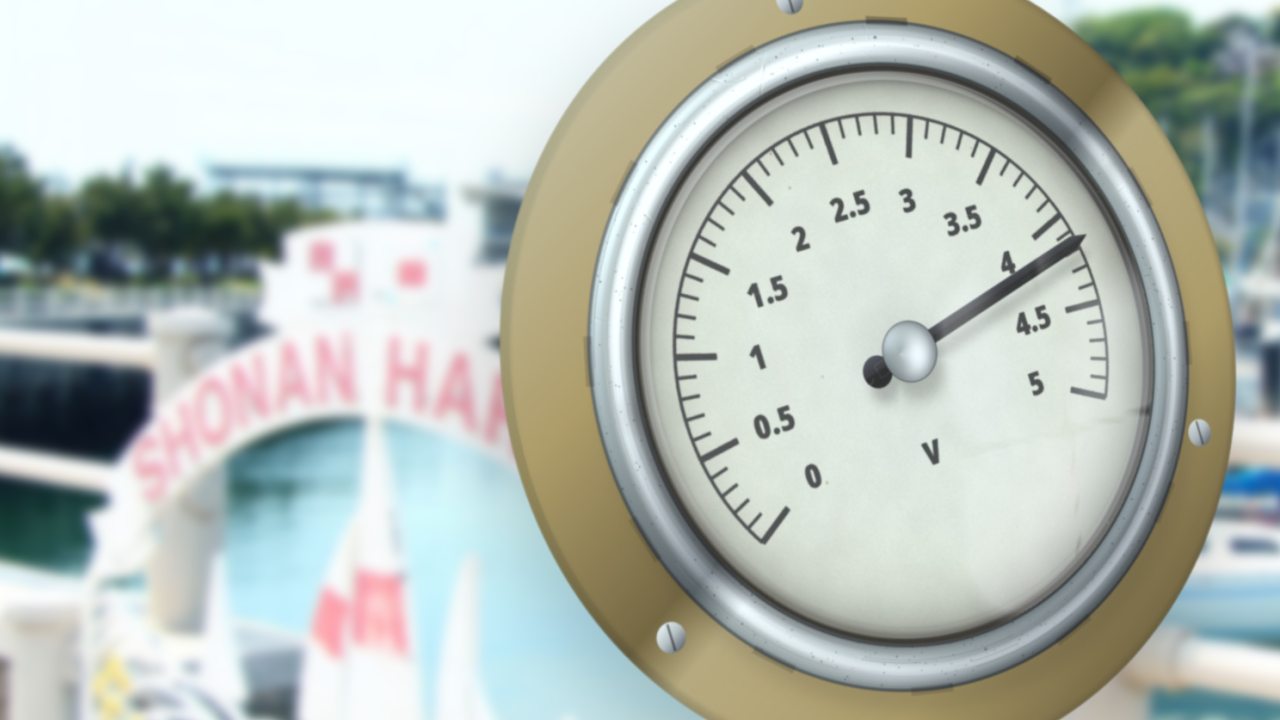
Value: 4.15,V
